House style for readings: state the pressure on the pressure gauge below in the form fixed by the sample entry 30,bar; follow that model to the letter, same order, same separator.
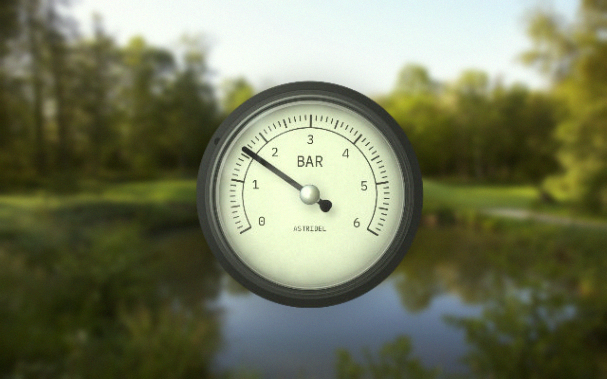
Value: 1.6,bar
